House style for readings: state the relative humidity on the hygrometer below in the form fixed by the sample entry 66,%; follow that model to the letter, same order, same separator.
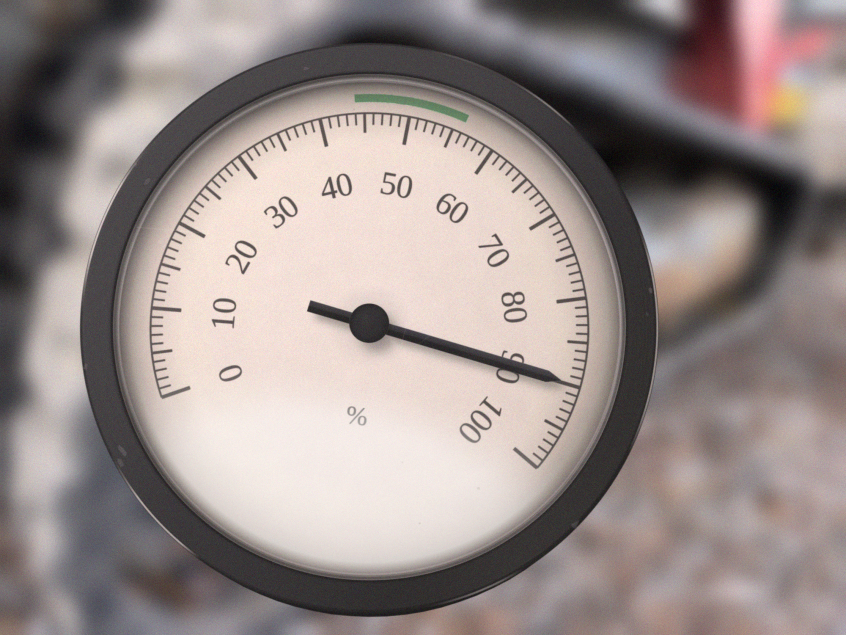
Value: 90,%
